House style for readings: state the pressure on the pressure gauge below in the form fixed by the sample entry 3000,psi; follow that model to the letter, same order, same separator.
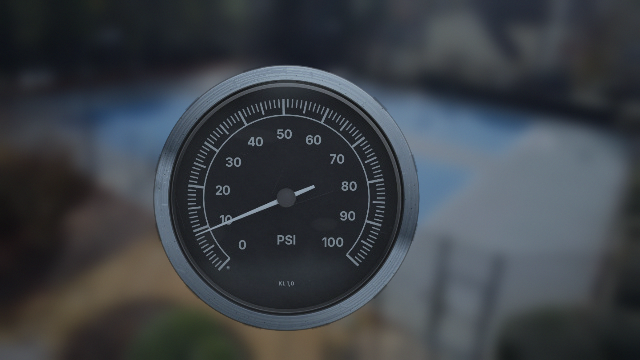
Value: 9,psi
